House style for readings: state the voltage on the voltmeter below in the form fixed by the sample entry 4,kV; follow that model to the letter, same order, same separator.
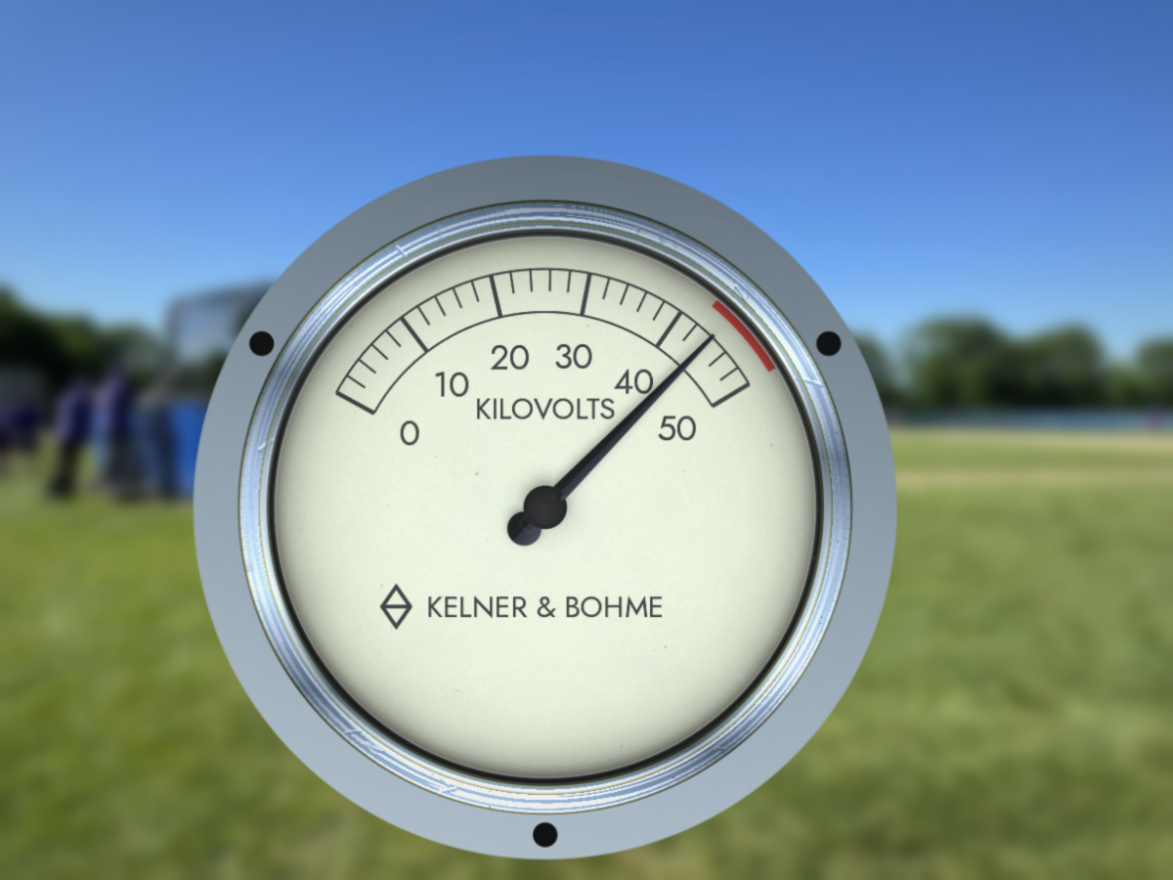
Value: 44,kV
